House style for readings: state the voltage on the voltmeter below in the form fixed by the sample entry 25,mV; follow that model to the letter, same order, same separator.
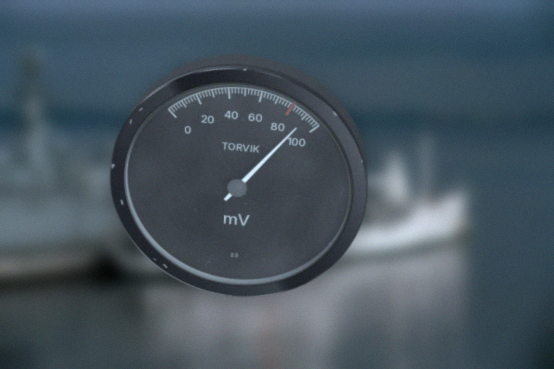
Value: 90,mV
